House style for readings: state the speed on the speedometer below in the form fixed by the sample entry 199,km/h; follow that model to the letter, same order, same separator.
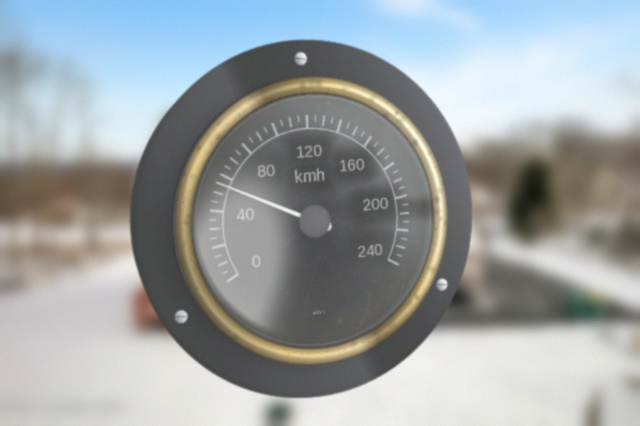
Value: 55,km/h
